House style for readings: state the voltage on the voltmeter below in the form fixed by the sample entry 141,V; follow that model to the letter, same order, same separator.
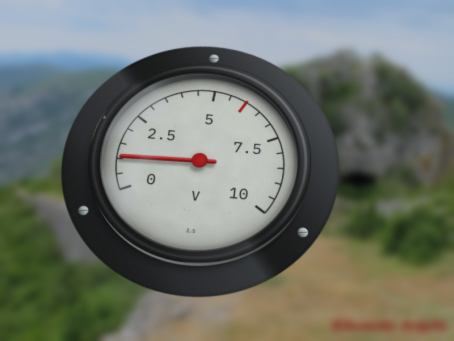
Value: 1,V
